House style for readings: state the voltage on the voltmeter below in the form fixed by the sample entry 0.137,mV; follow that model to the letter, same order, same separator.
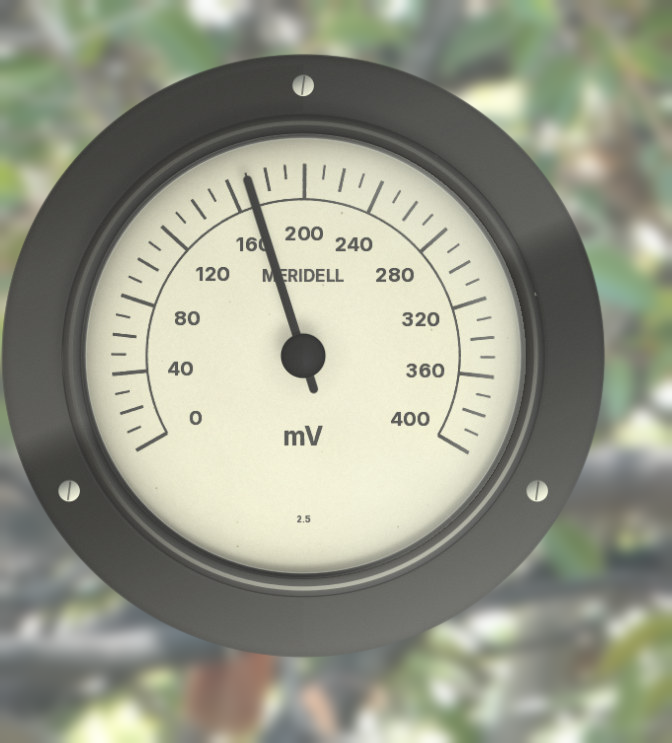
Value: 170,mV
